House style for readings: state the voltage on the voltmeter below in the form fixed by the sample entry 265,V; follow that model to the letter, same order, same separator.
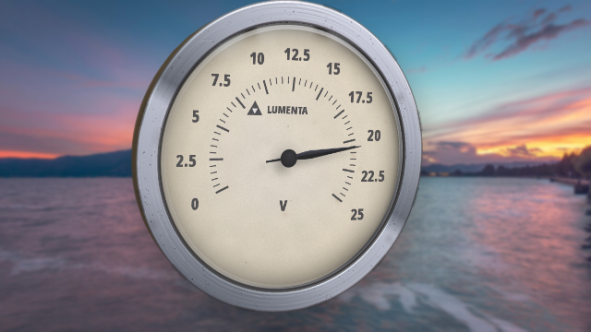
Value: 20.5,V
